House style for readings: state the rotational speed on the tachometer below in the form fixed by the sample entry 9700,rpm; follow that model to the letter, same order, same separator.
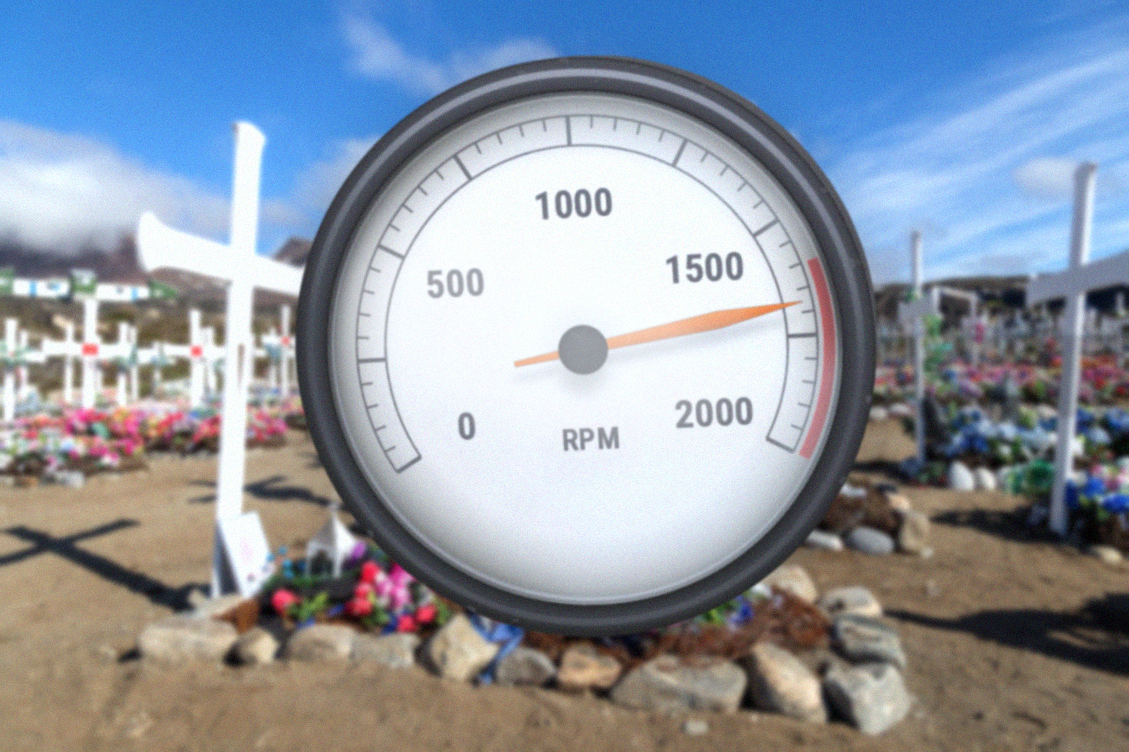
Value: 1675,rpm
